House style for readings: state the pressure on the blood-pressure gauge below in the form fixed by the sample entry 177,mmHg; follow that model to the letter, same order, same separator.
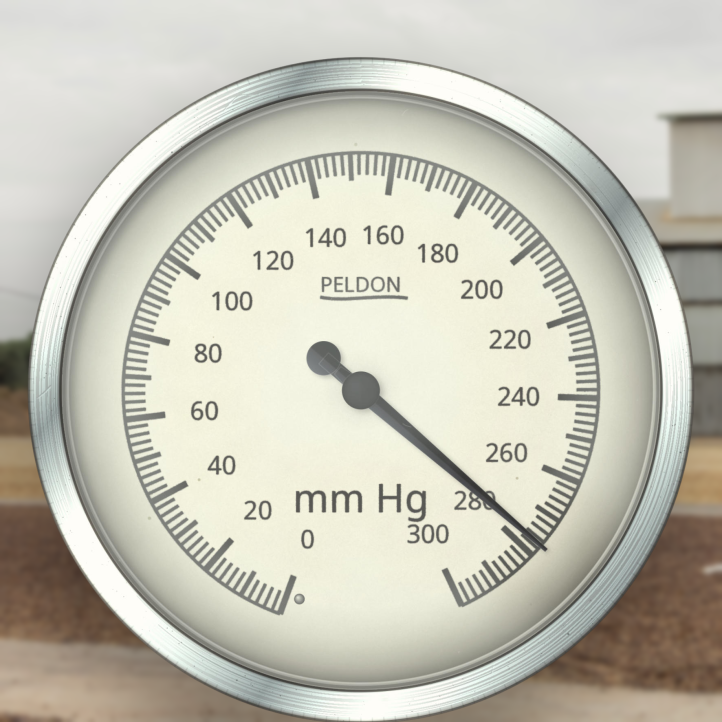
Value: 277,mmHg
